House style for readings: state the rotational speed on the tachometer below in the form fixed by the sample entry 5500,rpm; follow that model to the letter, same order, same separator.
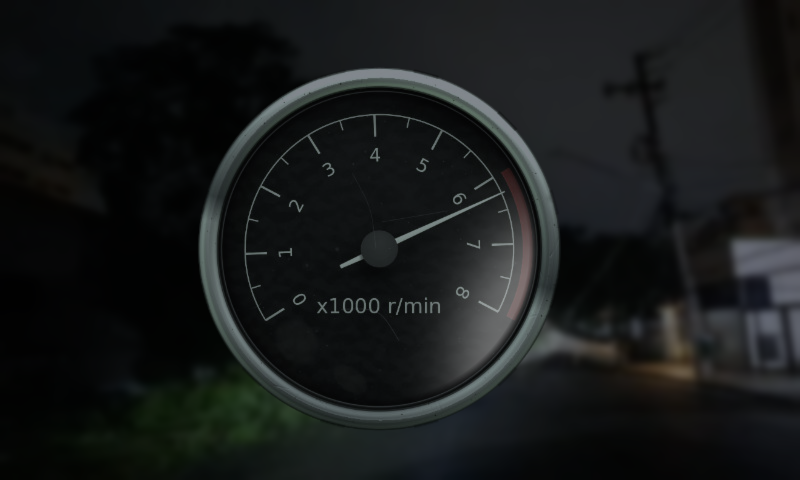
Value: 6250,rpm
